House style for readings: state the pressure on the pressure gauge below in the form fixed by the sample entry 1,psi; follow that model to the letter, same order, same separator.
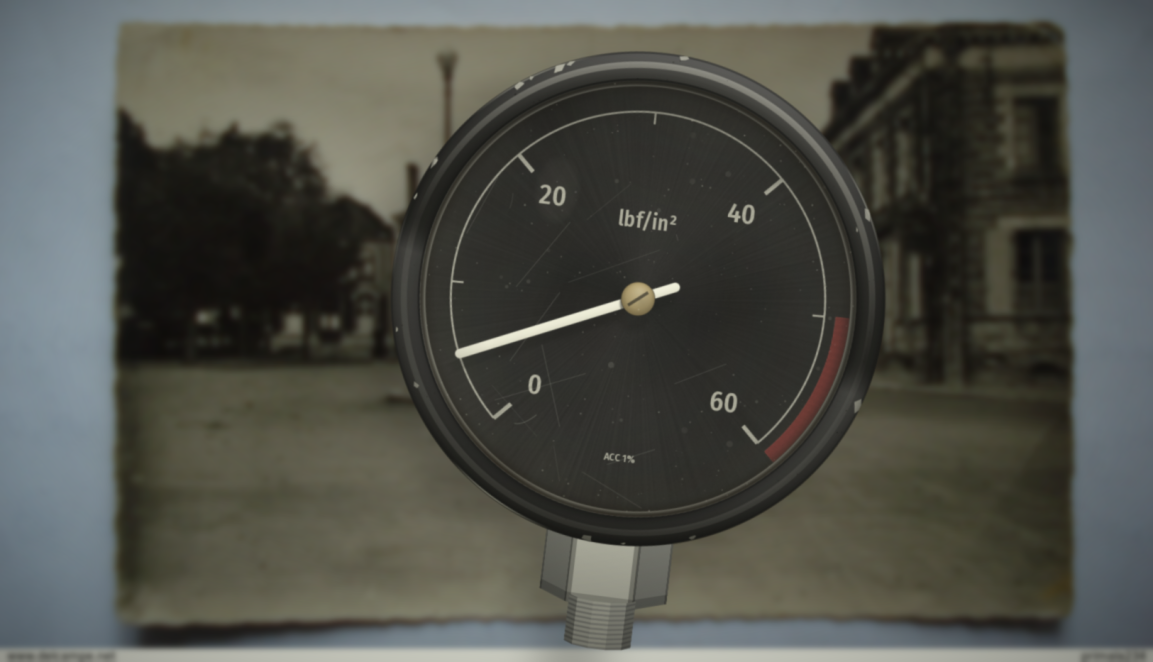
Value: 5,psi
